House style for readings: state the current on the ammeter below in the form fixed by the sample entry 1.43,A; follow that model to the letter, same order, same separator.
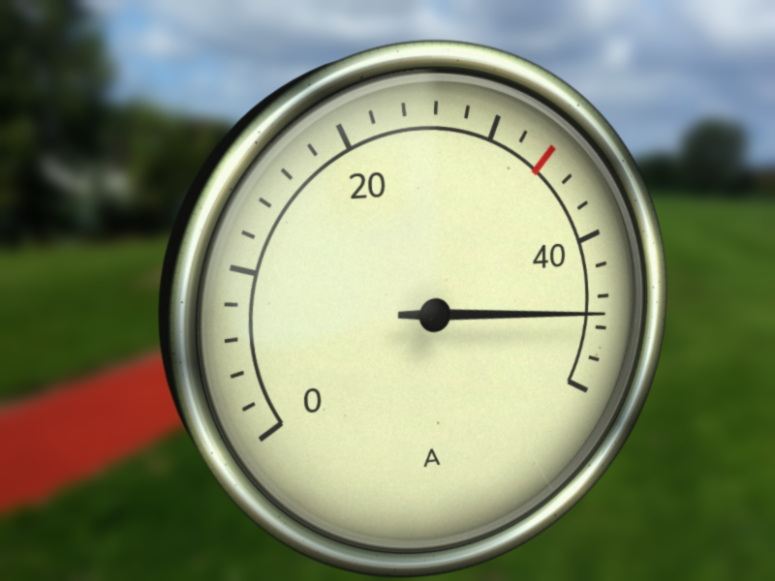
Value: 45,A
